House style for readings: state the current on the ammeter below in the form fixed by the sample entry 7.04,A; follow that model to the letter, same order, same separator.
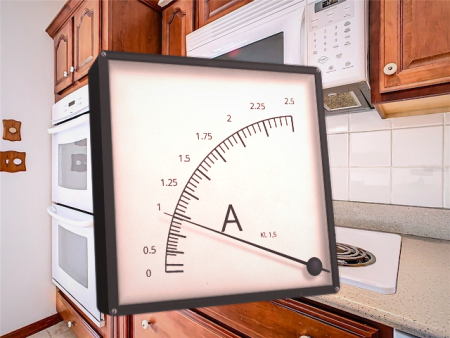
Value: 0.95,A
